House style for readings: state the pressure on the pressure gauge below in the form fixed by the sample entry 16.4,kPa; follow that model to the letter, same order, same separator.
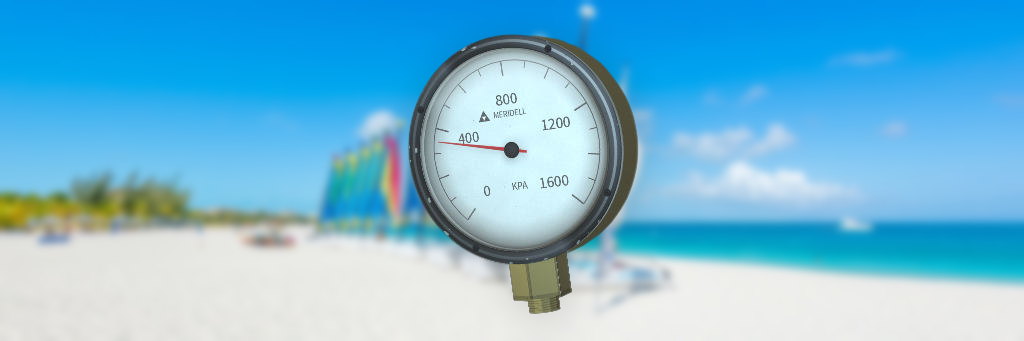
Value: 350,kPa
